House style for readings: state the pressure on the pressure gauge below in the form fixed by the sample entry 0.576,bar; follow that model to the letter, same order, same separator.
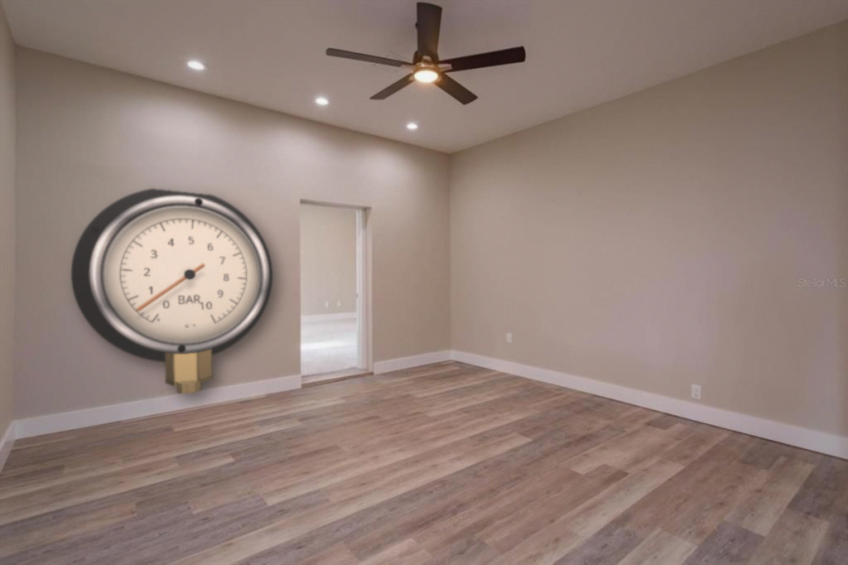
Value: 0.6,bar
